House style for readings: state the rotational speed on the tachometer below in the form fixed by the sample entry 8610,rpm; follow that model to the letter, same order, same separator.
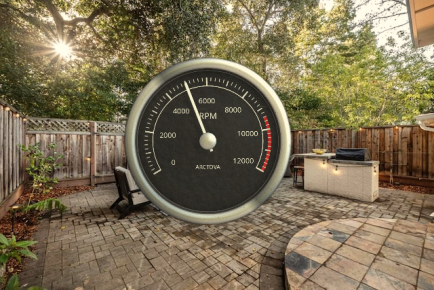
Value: 5000,rpm
